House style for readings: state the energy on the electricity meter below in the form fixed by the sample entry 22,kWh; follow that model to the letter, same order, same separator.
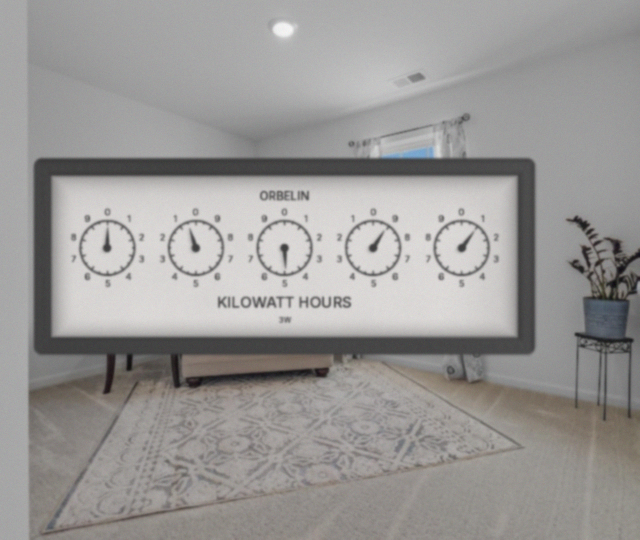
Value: 491,kWh
